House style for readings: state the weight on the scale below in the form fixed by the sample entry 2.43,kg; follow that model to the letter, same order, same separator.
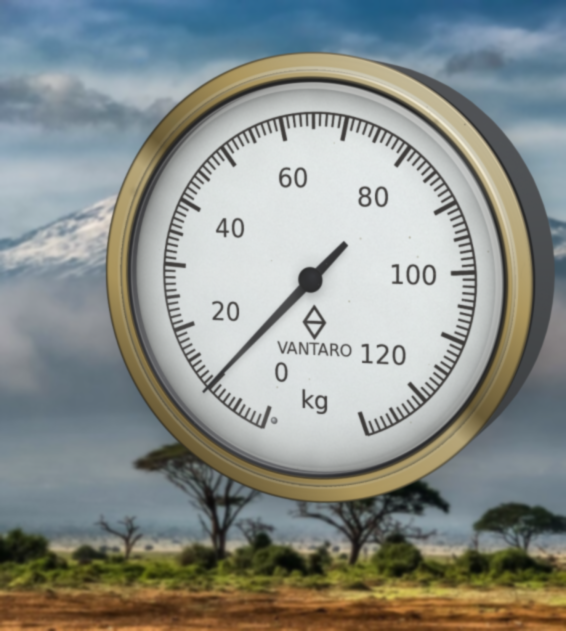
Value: 10,kg
